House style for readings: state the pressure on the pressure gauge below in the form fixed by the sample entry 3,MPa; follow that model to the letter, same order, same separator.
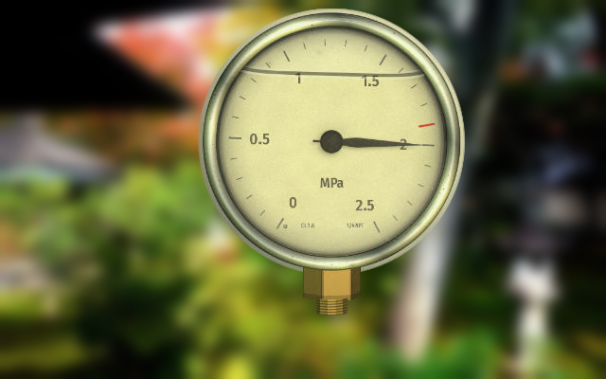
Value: 2,MPa
